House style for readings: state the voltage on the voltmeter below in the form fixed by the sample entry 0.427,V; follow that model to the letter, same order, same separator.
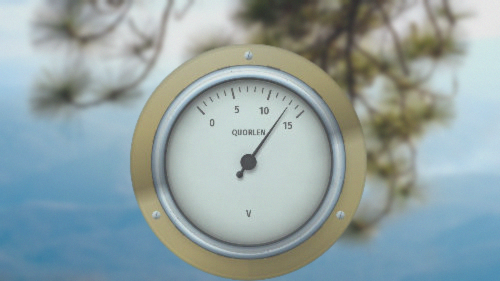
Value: 13,V
